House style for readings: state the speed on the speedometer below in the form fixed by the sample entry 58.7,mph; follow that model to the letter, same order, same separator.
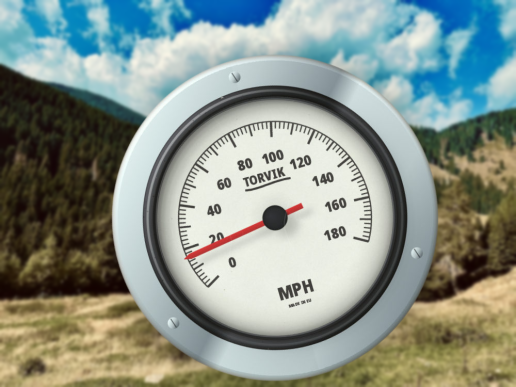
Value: 16,mph
